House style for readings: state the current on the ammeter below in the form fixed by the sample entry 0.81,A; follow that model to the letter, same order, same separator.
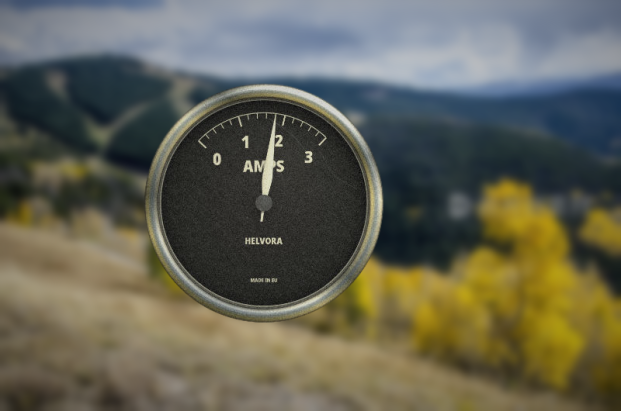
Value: 1.8,A
